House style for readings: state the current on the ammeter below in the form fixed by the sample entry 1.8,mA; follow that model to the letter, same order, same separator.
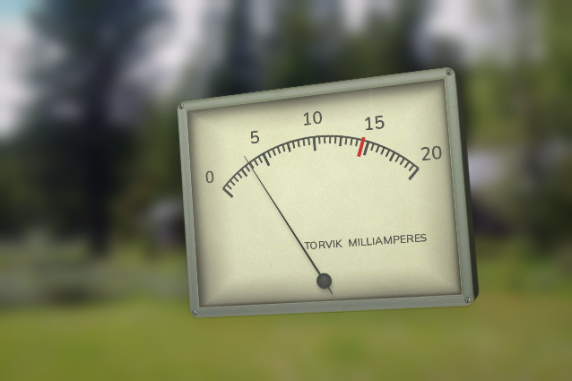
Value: 3.5,mA
